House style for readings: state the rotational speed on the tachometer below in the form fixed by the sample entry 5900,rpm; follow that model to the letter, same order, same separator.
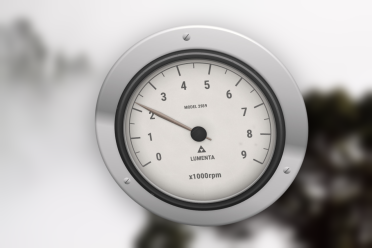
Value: 2250,rpm
